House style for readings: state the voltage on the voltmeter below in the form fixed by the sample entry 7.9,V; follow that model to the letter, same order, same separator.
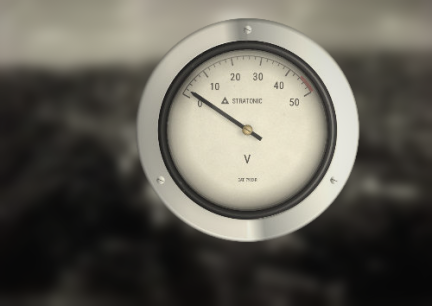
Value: 2,V
